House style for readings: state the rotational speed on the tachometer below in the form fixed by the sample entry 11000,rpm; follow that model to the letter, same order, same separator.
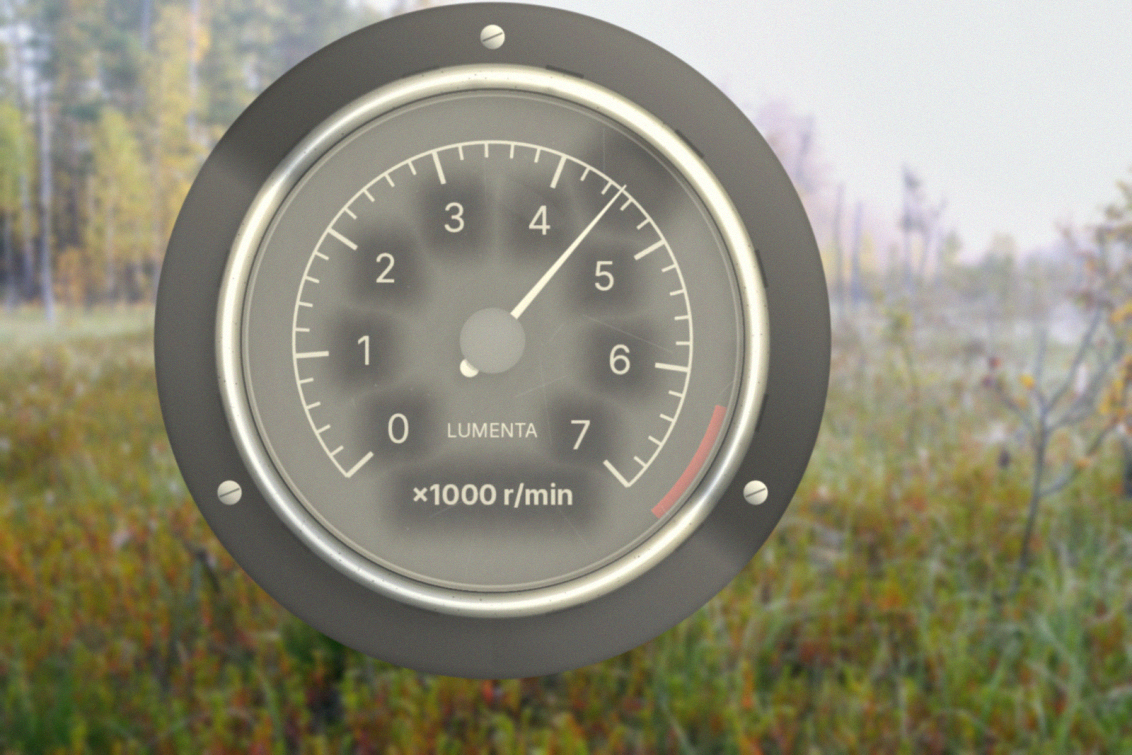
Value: 4500,rpm
